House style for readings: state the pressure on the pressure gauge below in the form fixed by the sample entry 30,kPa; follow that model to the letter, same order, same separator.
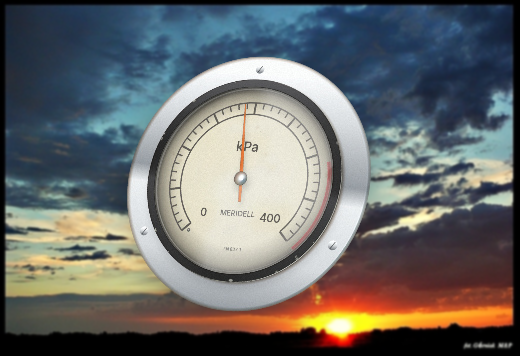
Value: 190,kPa
